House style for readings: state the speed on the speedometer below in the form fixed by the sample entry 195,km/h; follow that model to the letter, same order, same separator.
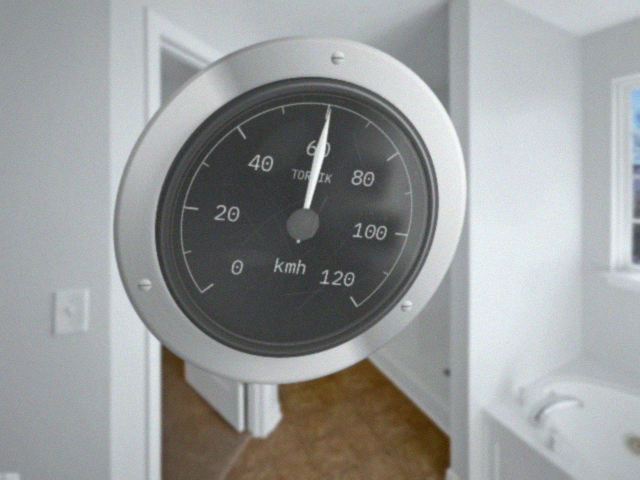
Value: 60,km/h
